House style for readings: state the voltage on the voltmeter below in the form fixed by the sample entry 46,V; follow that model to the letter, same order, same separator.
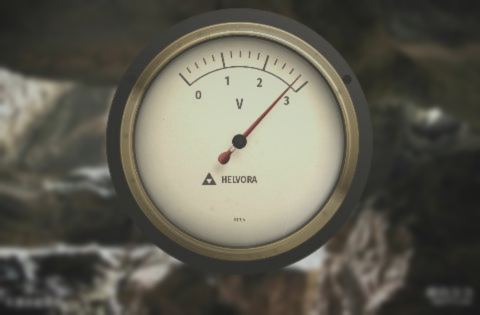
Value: 2.8,V
